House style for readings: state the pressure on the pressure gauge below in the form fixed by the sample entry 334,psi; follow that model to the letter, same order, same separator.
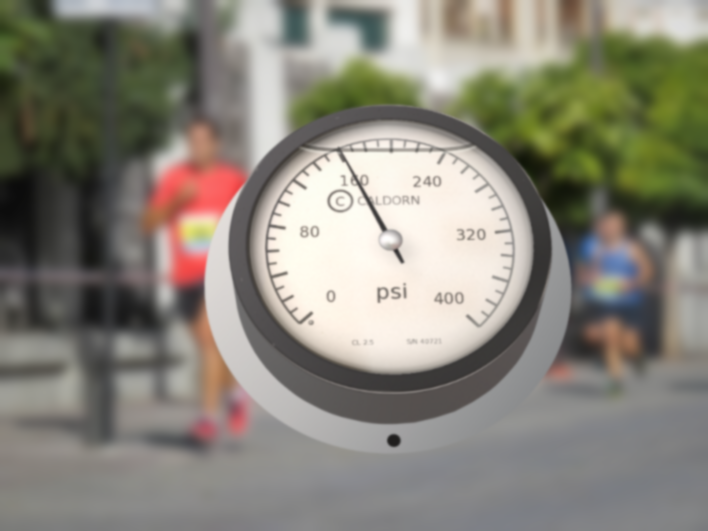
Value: 160,psi
